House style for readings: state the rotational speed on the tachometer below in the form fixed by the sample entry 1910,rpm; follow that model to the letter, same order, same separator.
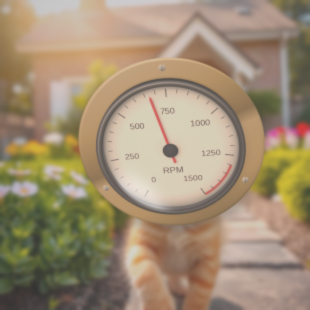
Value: 675,rpm
